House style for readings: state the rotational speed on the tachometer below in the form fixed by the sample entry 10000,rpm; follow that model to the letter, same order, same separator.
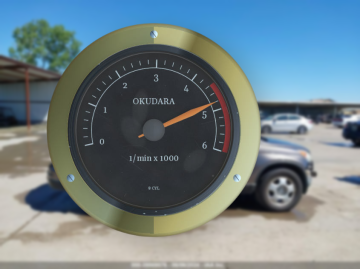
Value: 4800,rpm
